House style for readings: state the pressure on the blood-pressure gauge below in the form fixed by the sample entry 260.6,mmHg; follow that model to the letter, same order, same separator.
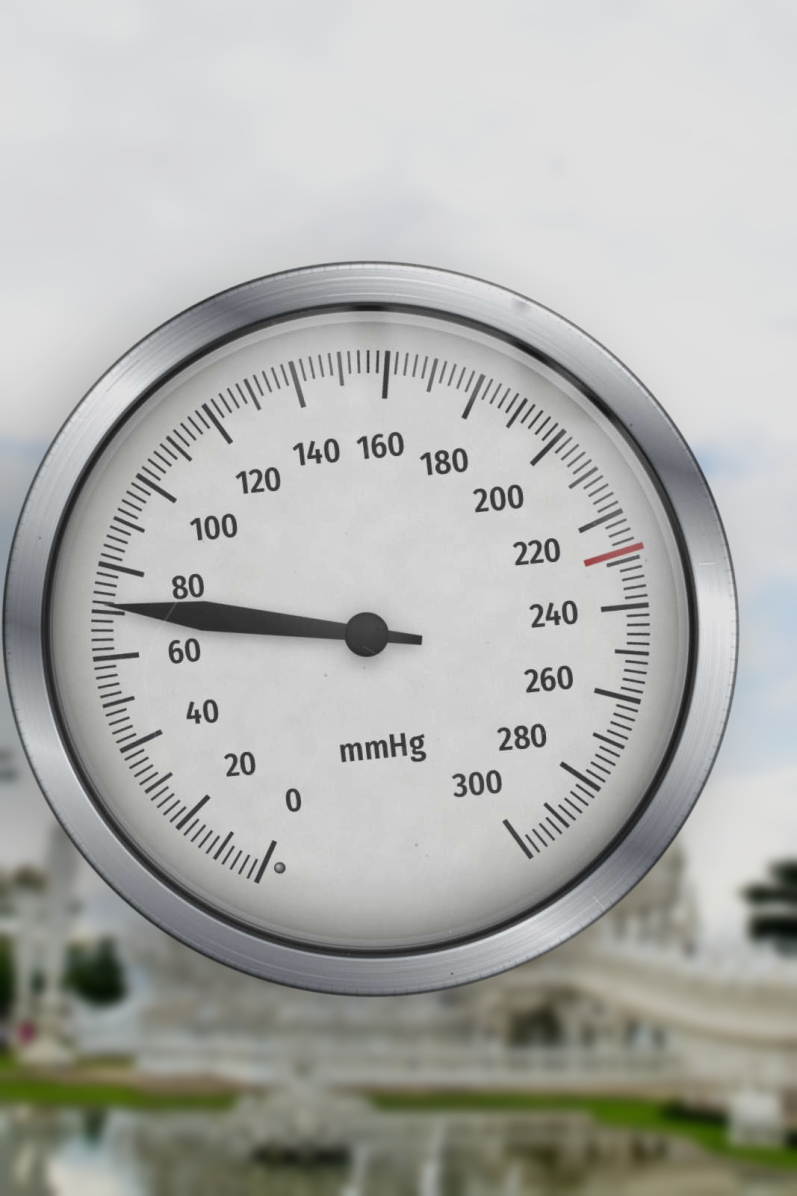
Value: 72,mmHg
